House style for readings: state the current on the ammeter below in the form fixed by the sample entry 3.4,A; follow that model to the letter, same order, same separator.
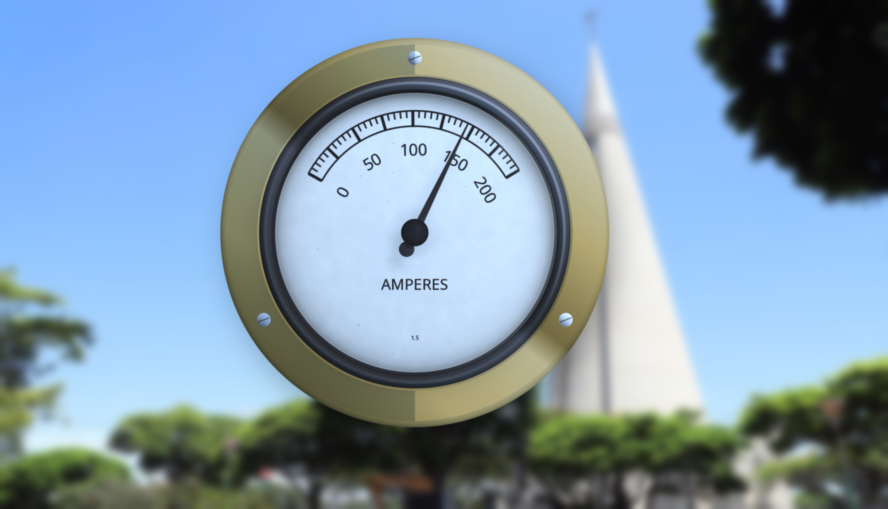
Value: 145,A
